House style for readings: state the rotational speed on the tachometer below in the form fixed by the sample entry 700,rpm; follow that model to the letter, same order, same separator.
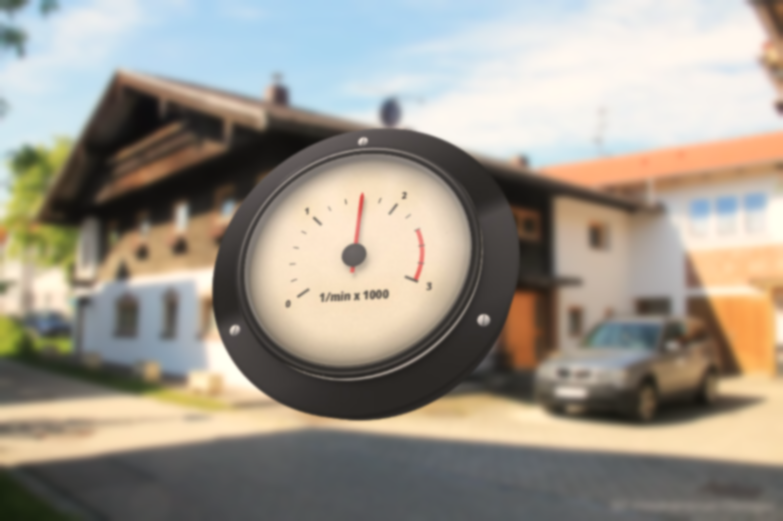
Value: 1600,rpm
